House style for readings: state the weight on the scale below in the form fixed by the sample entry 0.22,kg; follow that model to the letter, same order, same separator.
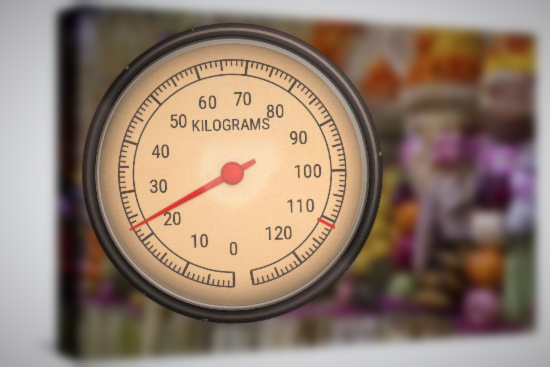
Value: 23,kg
